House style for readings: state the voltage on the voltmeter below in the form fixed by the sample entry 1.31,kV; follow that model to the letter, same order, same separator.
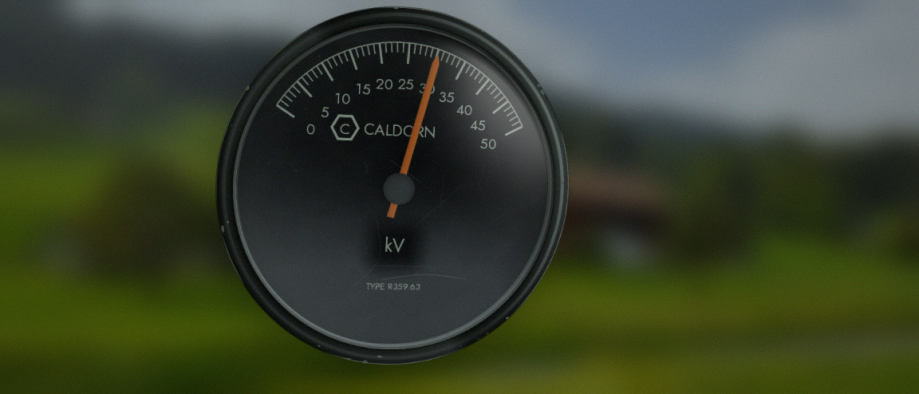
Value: 30,kV
